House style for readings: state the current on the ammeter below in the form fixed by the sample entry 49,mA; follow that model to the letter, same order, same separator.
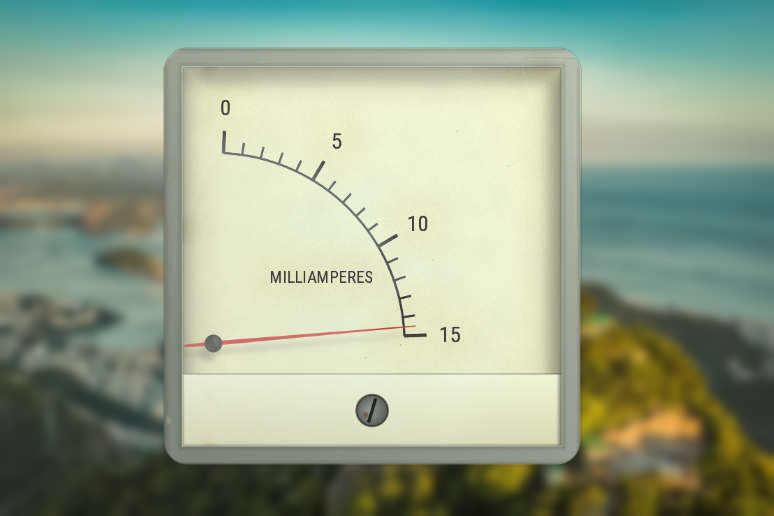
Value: 14.5,mA
